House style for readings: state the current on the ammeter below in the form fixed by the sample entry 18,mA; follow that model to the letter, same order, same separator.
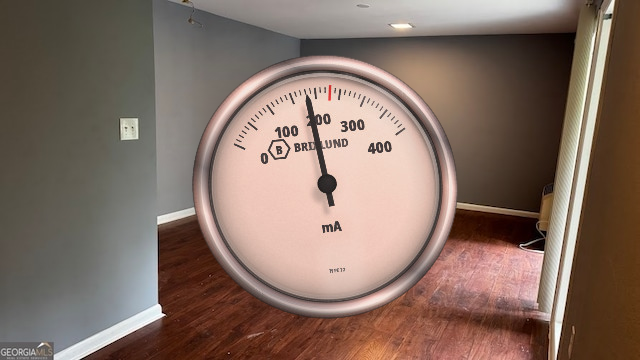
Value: 180,mA
